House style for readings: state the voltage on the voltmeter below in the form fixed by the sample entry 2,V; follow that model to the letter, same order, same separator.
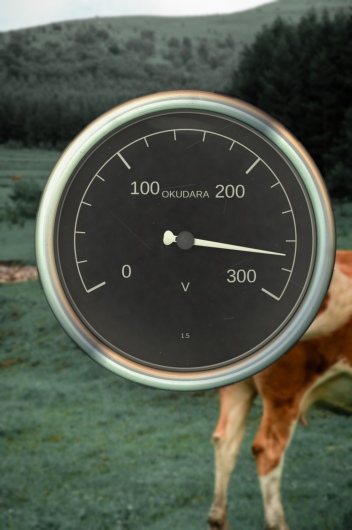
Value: 270,V
